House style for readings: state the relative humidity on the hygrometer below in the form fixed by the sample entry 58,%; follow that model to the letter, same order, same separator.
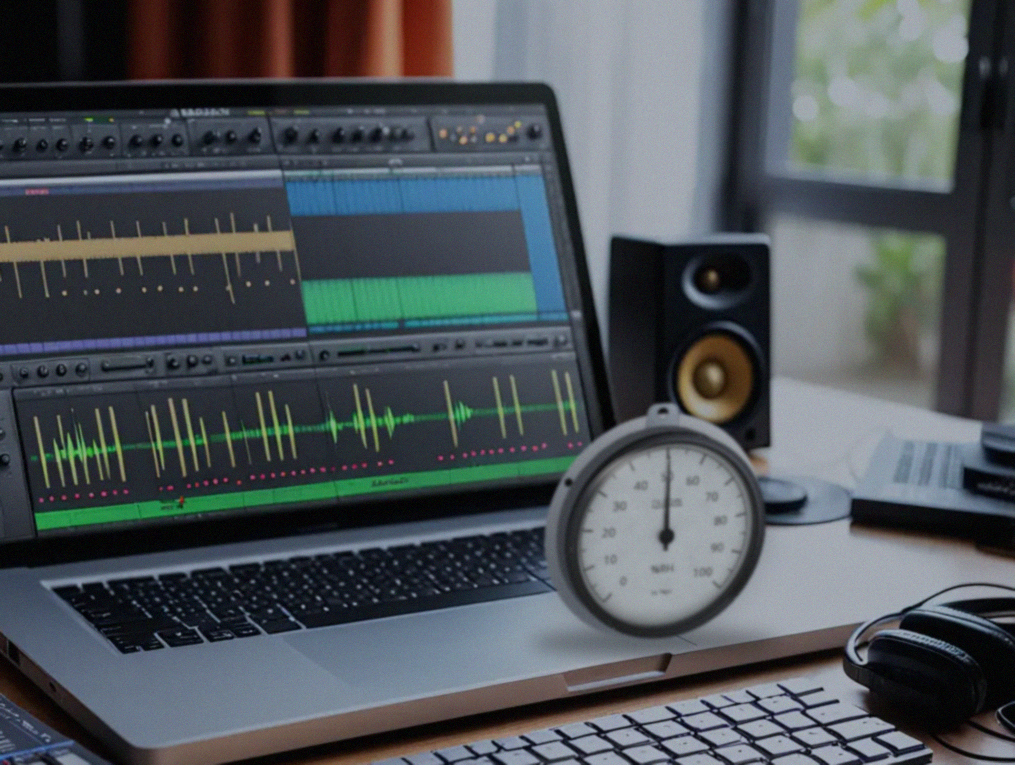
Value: 50,%
